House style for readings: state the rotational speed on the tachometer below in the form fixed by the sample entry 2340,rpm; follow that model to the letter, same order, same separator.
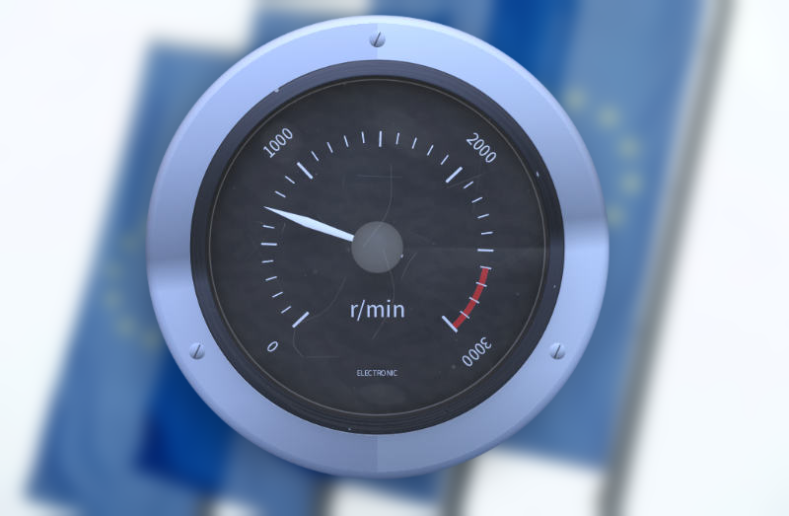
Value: 700,rpm
